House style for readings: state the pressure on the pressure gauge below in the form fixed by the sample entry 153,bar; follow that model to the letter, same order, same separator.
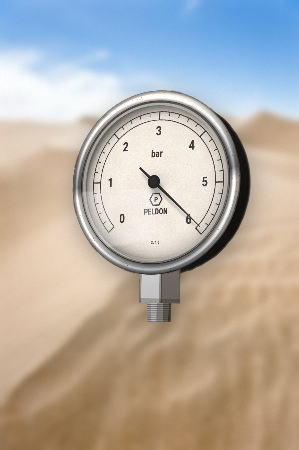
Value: 5.9,bar
